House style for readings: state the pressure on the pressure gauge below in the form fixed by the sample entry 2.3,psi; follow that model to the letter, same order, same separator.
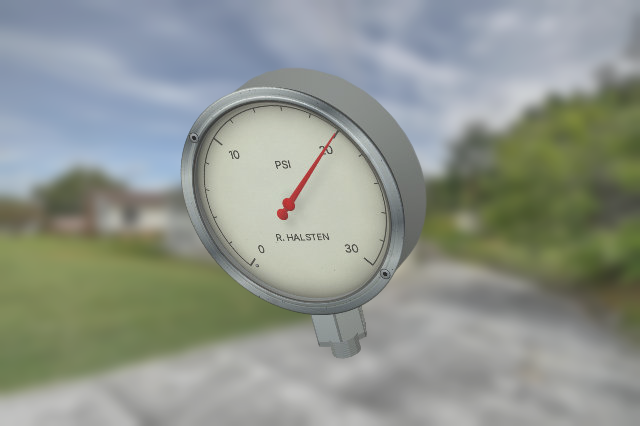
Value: 20,psi
